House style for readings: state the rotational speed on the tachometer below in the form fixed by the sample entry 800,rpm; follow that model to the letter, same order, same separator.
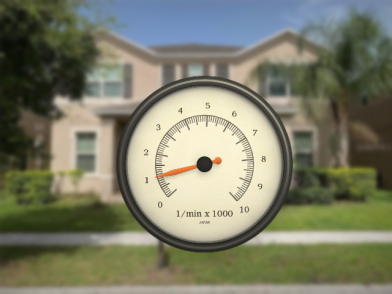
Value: 1000,rpm
